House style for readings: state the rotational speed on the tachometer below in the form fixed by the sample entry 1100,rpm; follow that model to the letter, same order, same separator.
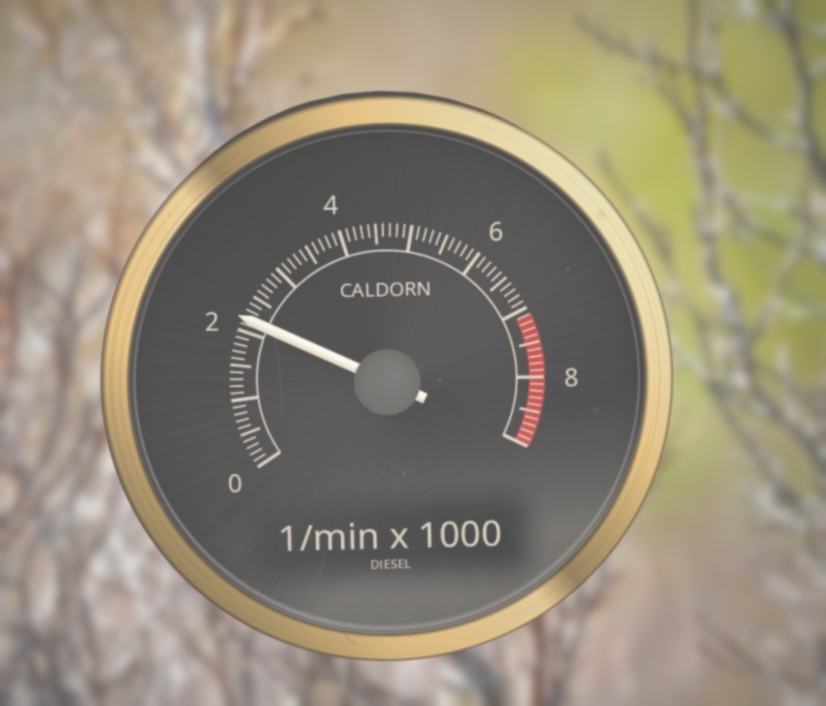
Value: 2200,rpm
